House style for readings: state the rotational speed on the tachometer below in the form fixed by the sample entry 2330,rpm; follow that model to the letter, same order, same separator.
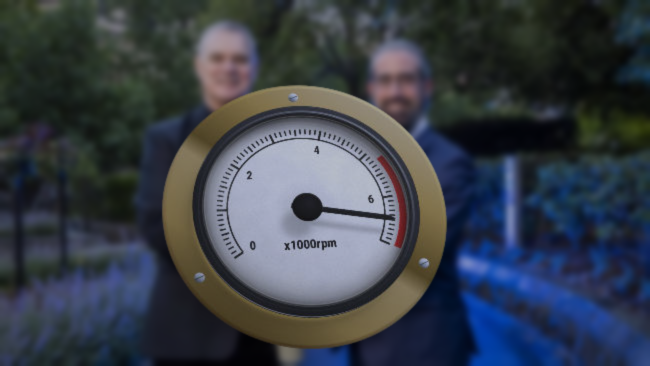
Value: 6500,rpm
